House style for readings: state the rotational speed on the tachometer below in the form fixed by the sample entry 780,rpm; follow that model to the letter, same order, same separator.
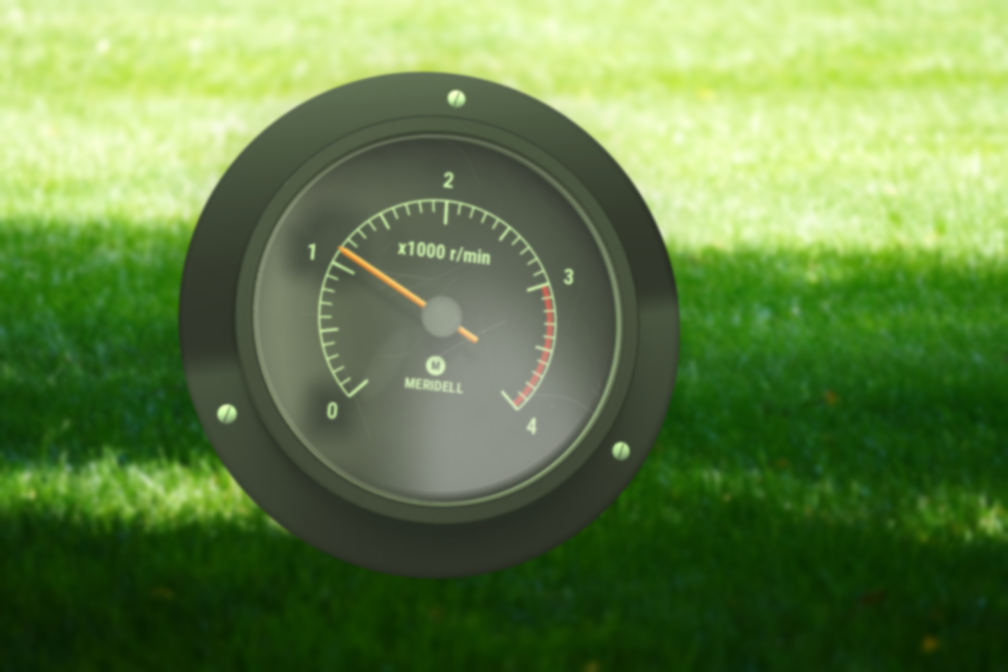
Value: 1100,rpm
